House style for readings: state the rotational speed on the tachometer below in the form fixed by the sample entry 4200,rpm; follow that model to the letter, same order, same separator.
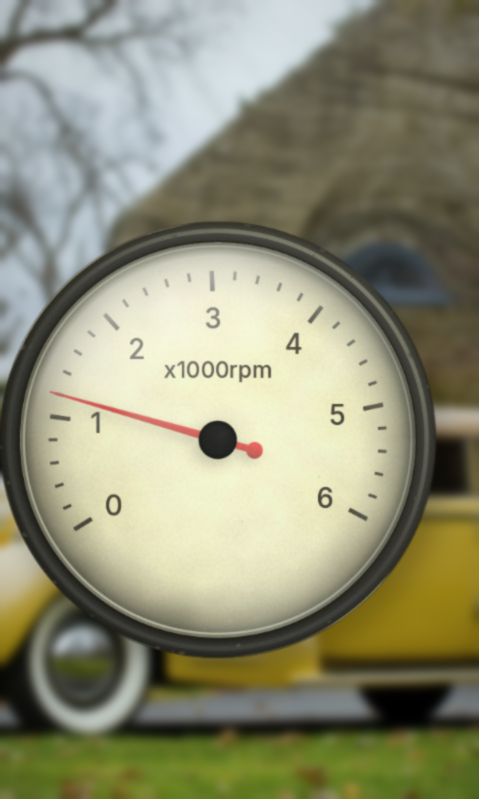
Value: 1200,rpm
